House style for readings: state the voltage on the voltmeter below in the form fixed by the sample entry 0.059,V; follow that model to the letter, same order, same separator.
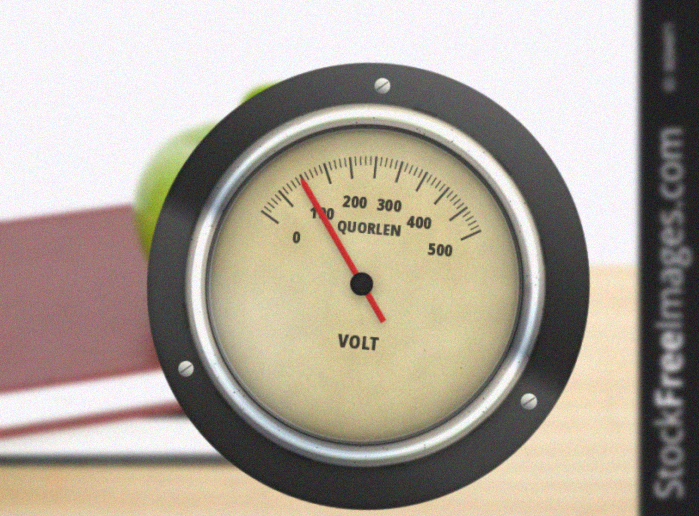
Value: 100,V
